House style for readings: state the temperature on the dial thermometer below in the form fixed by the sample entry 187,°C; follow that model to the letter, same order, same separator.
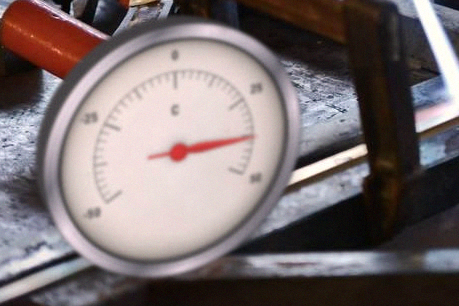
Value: 37.5,°C
